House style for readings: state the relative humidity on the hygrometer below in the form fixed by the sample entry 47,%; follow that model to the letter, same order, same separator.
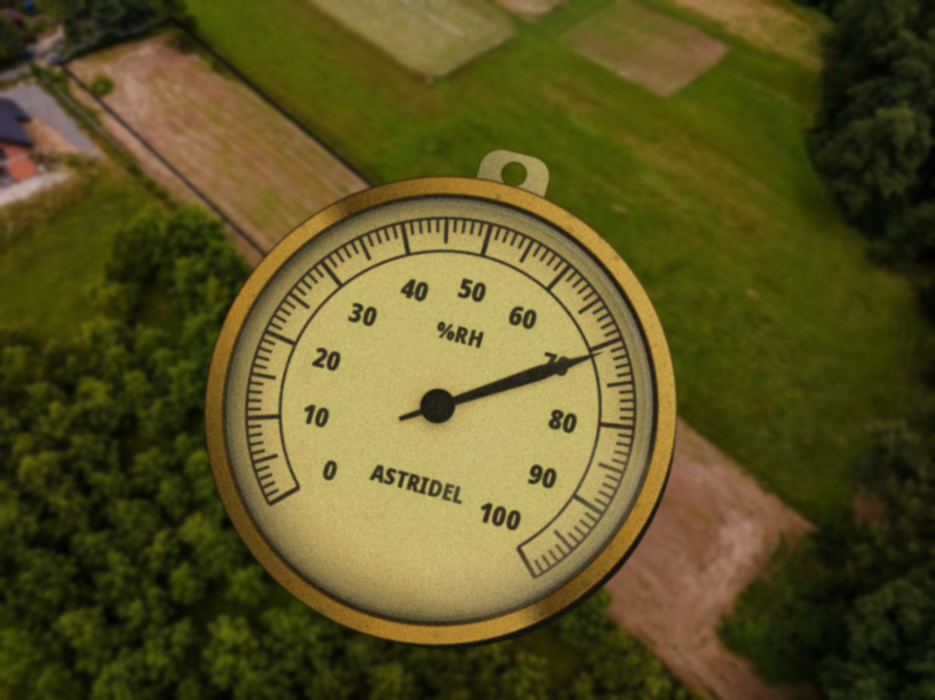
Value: 71,%
